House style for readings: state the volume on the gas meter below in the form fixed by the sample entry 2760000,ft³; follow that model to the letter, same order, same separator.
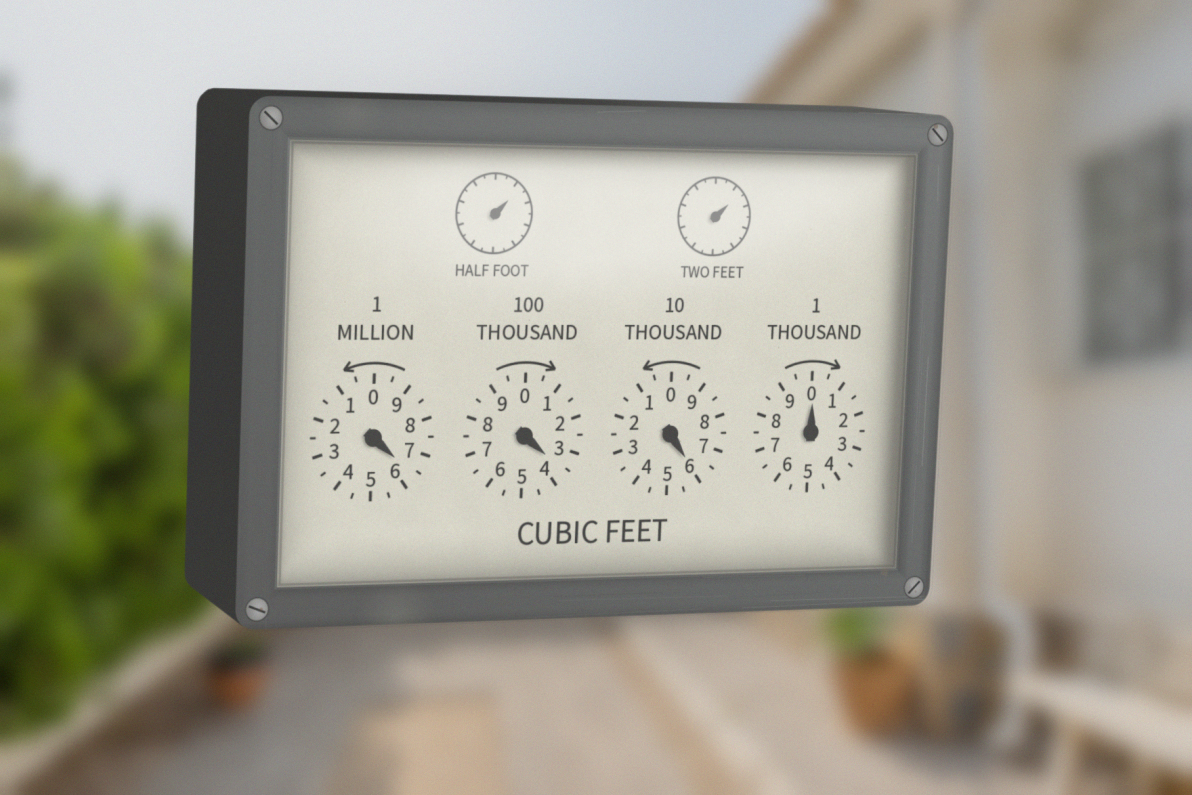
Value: 636000,ft³
